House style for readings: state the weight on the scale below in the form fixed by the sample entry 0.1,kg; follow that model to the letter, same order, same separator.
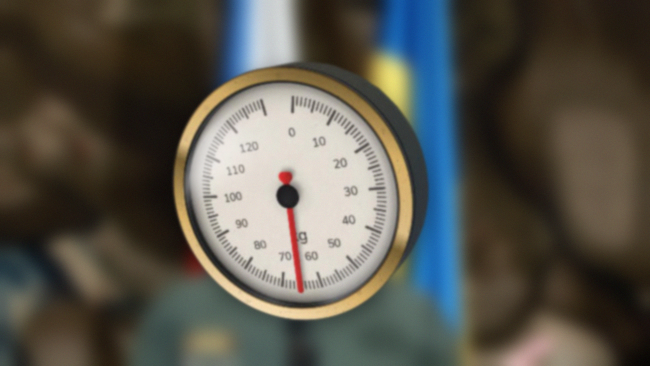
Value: 65,kg
